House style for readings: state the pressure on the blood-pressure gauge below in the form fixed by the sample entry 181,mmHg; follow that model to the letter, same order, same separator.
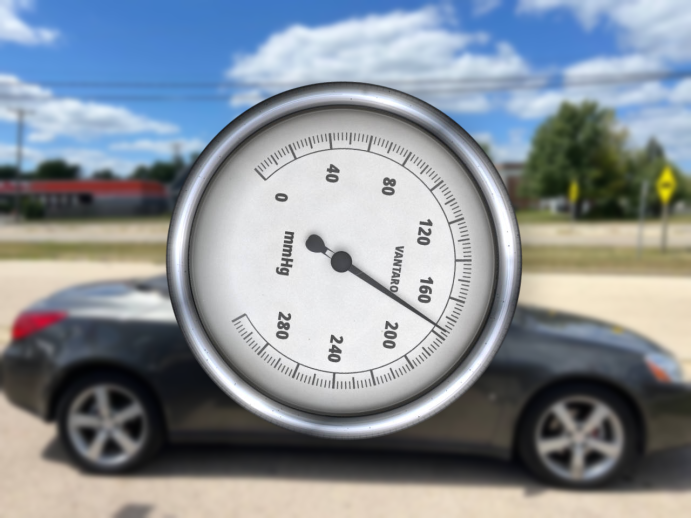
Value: 176,mmHg
